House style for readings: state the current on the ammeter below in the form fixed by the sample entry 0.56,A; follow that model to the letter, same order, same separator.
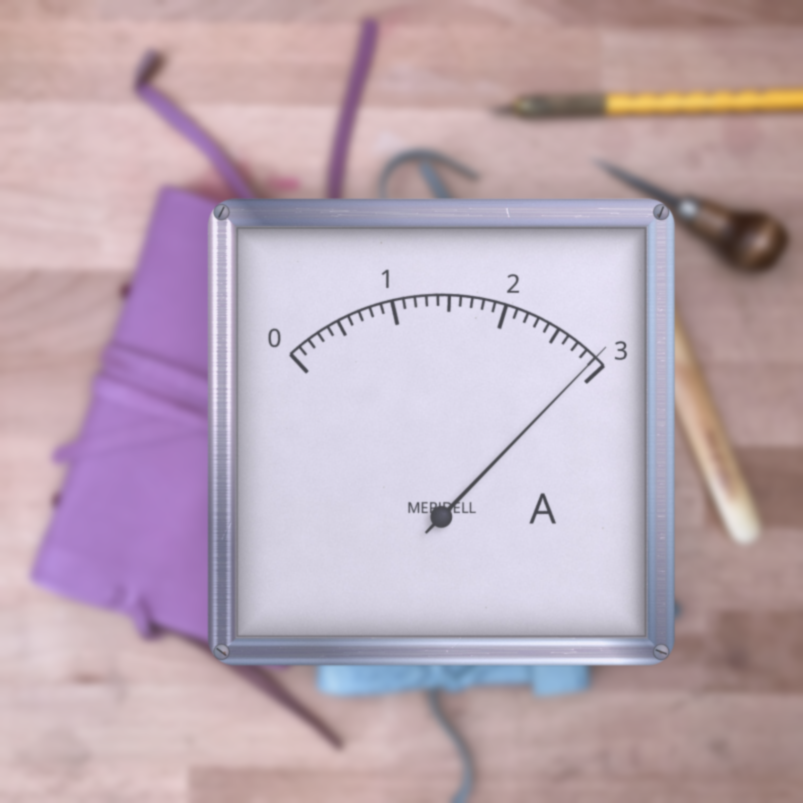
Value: 2.9,A
